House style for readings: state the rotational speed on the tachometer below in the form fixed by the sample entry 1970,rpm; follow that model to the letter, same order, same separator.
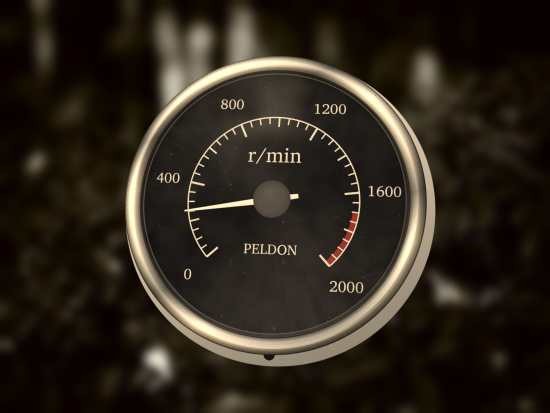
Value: 250,rpm
